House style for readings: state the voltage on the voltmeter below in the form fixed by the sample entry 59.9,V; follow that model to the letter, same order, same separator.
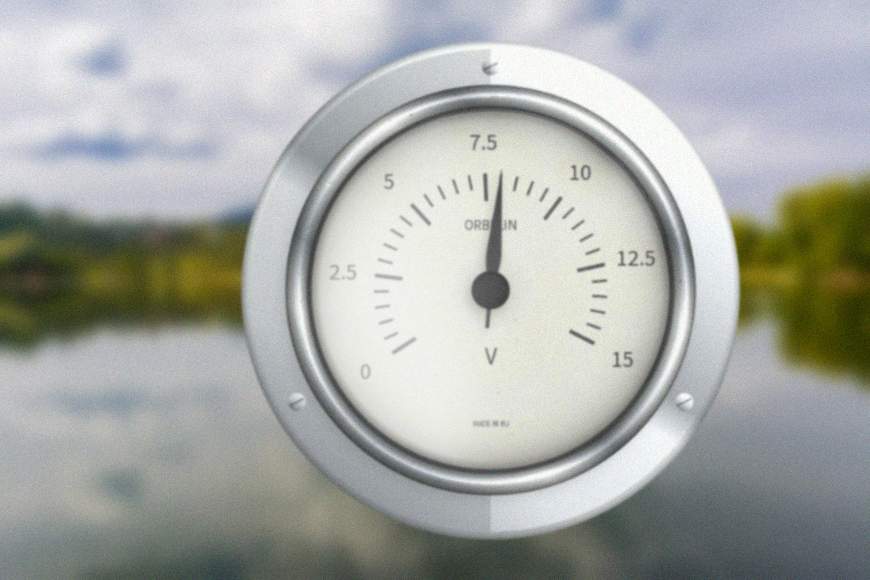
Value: 8,V
